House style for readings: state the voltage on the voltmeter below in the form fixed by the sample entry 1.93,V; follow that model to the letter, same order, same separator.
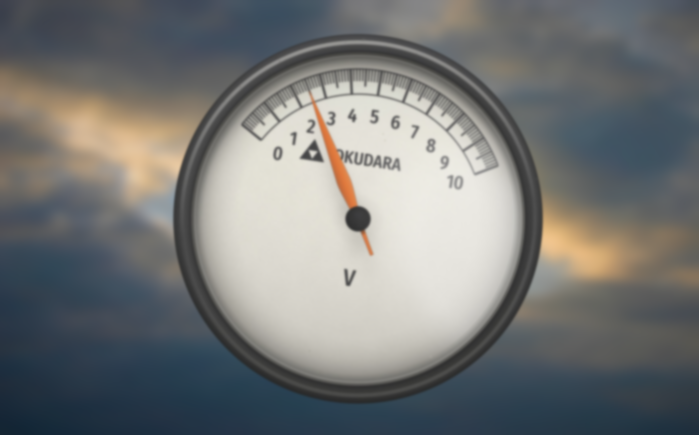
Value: 2.5,V
